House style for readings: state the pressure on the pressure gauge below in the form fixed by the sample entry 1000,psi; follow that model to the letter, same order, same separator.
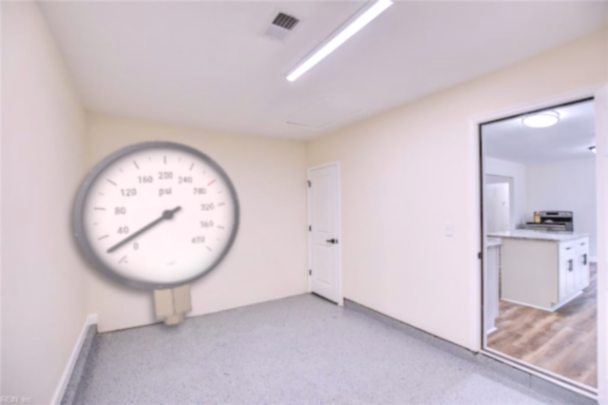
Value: 20,psi
